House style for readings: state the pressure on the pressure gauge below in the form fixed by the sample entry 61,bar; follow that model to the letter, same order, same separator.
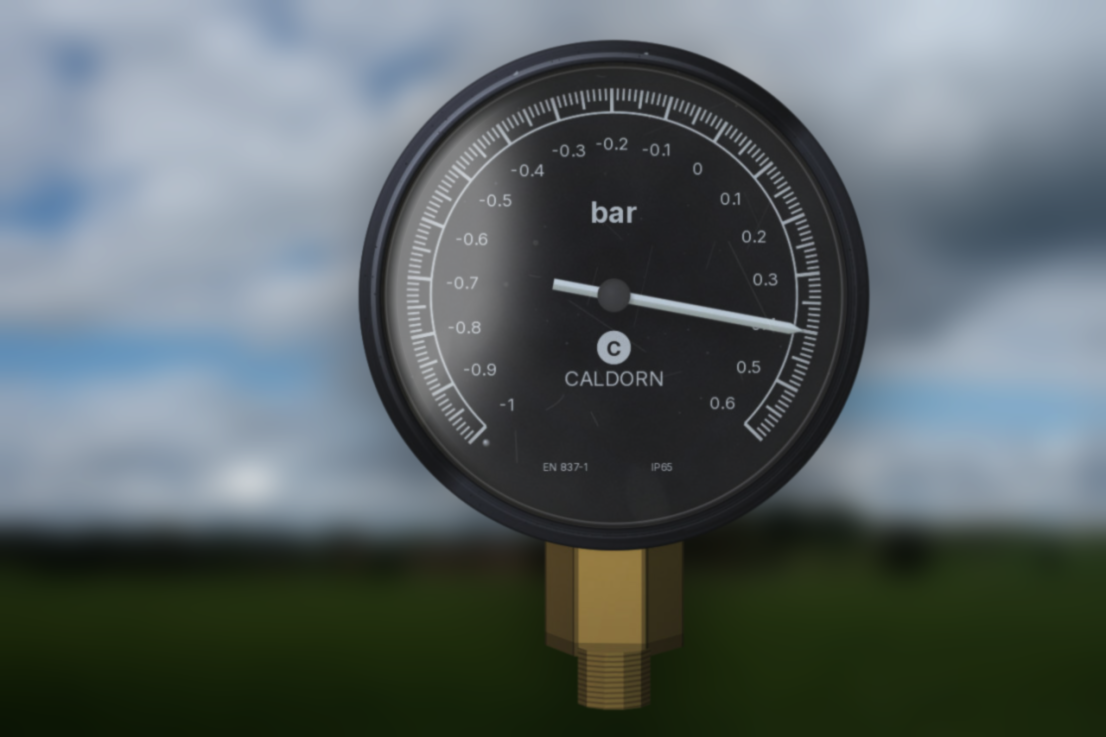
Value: 0.4,bar
